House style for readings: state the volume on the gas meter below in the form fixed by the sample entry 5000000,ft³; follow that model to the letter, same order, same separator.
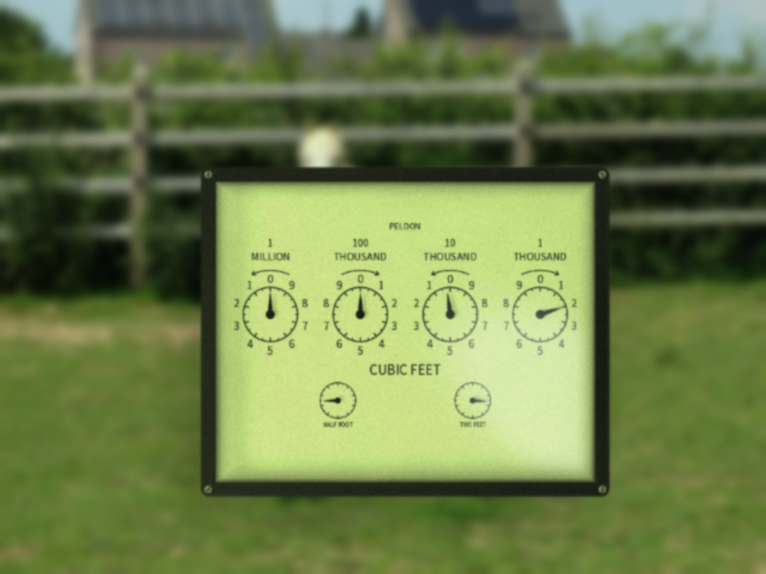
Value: 200,ft³
